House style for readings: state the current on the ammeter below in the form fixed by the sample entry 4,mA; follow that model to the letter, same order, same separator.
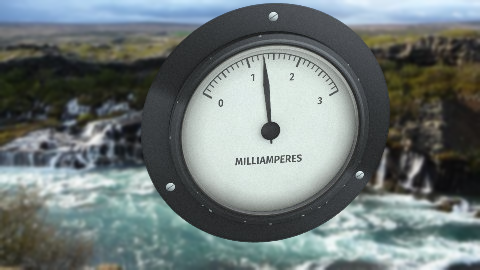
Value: 1.3,mA
